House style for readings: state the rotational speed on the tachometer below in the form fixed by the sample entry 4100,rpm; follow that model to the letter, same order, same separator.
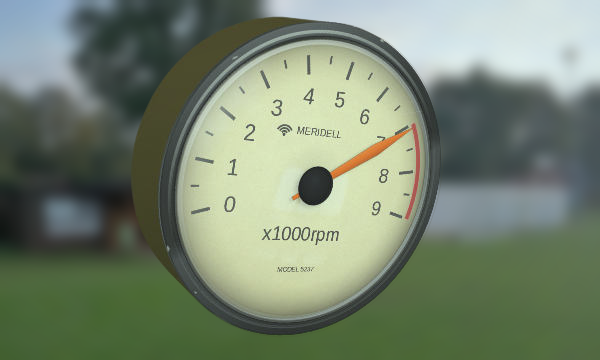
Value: 7000,rpm
